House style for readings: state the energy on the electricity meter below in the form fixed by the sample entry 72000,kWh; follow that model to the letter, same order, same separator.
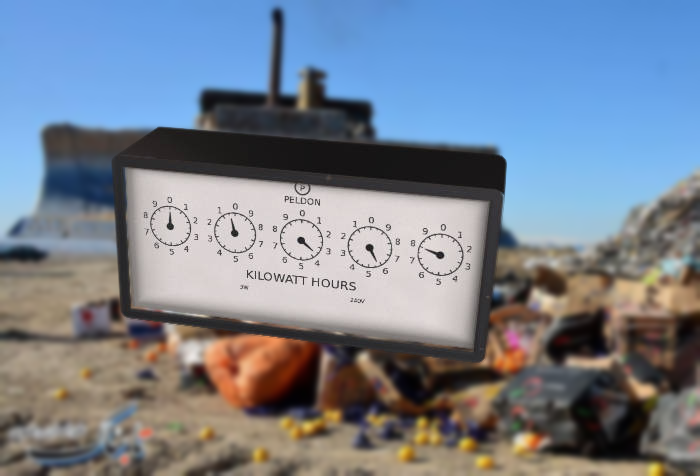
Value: 358,kWh
